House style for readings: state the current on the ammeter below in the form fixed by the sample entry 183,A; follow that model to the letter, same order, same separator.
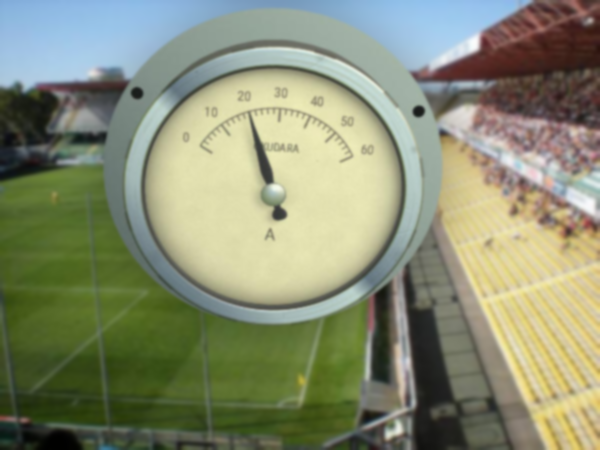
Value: 20,A
